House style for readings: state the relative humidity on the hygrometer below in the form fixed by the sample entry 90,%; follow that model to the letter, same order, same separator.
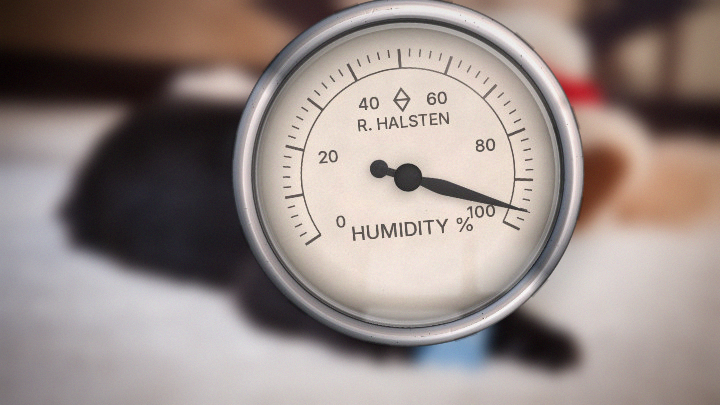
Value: 96,%
